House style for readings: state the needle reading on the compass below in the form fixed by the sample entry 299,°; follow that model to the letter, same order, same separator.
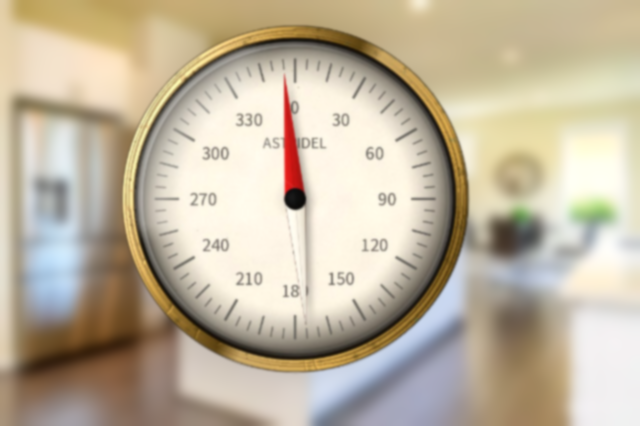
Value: 355,°
